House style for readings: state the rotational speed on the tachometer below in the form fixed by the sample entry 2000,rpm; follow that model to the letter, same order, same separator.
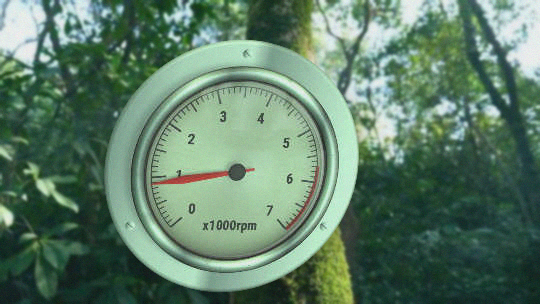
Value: 900,rpm
